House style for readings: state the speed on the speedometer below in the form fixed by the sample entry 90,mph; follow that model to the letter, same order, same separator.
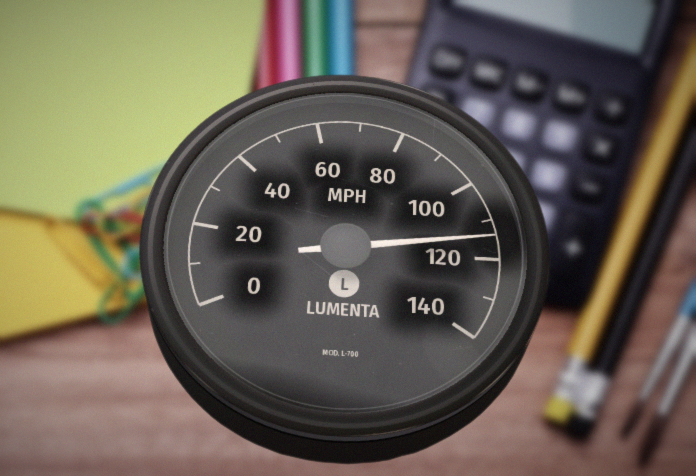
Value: 115,mph
